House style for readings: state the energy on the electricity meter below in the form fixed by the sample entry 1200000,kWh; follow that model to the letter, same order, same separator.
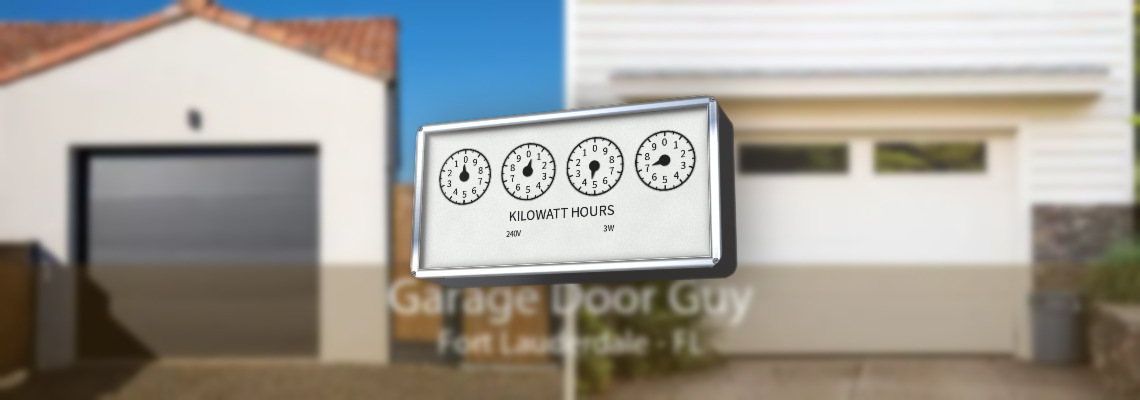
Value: 47,kWh
